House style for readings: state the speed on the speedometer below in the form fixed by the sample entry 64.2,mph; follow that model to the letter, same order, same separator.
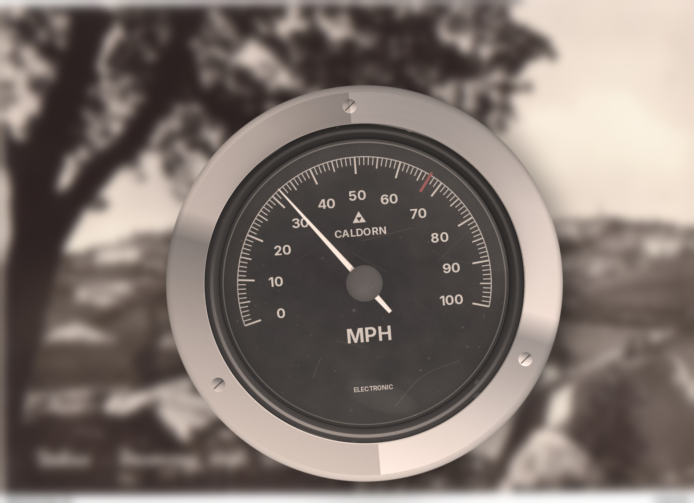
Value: 32,mph
